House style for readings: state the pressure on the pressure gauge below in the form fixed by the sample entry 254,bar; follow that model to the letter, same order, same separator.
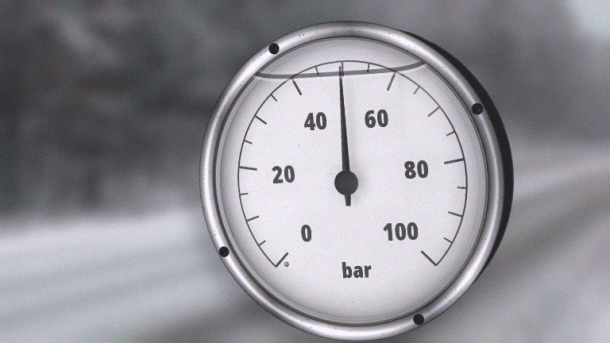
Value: 50,bar
